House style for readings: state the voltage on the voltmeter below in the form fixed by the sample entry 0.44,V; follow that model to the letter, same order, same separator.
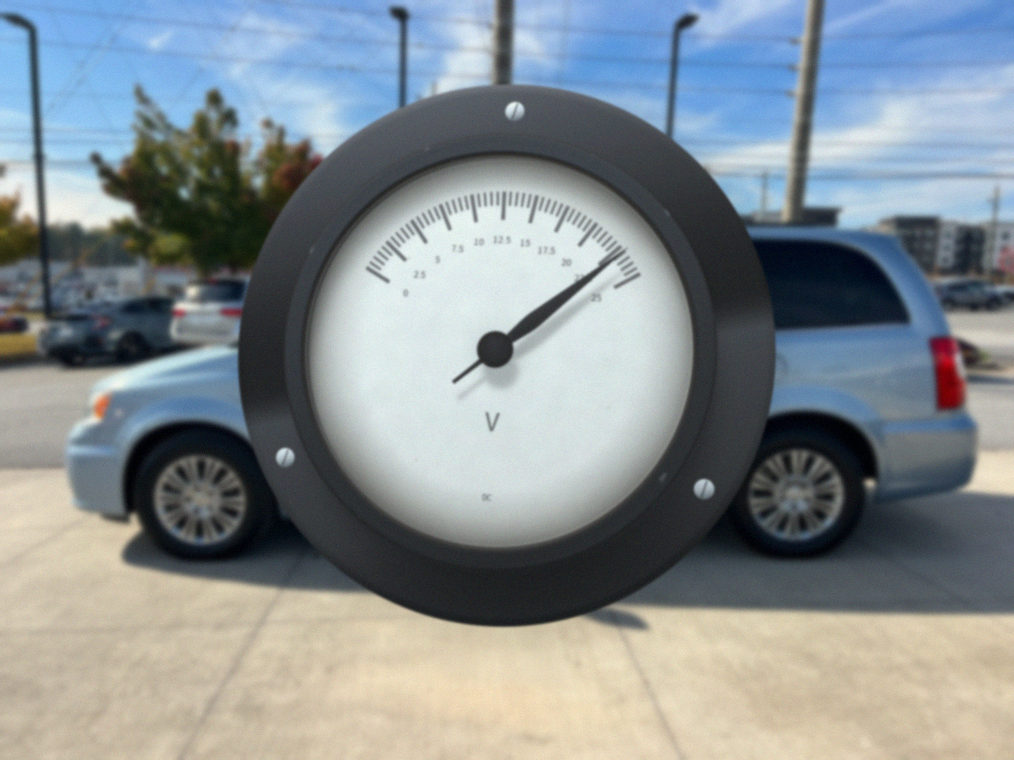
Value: 23,V
